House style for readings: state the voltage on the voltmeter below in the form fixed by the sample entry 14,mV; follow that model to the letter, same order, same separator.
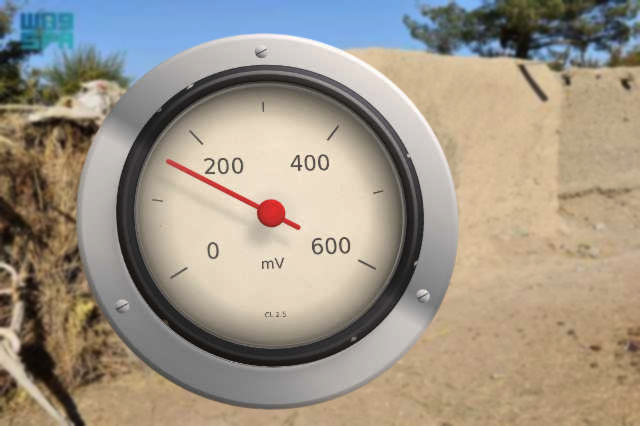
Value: 150,mV
